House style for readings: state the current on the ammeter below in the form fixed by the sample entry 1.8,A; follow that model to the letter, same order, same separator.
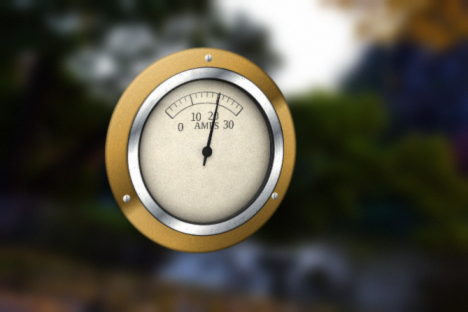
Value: 20,A
